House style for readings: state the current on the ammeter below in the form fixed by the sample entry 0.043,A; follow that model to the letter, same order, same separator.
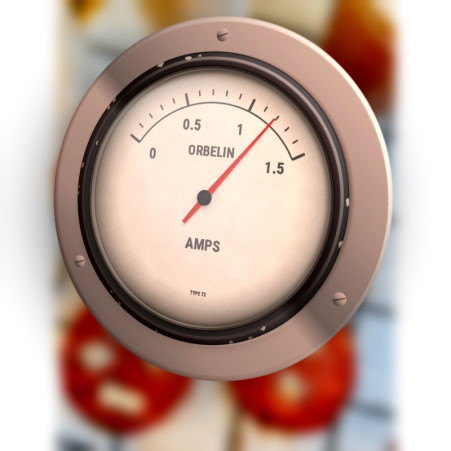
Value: 1.2,A
